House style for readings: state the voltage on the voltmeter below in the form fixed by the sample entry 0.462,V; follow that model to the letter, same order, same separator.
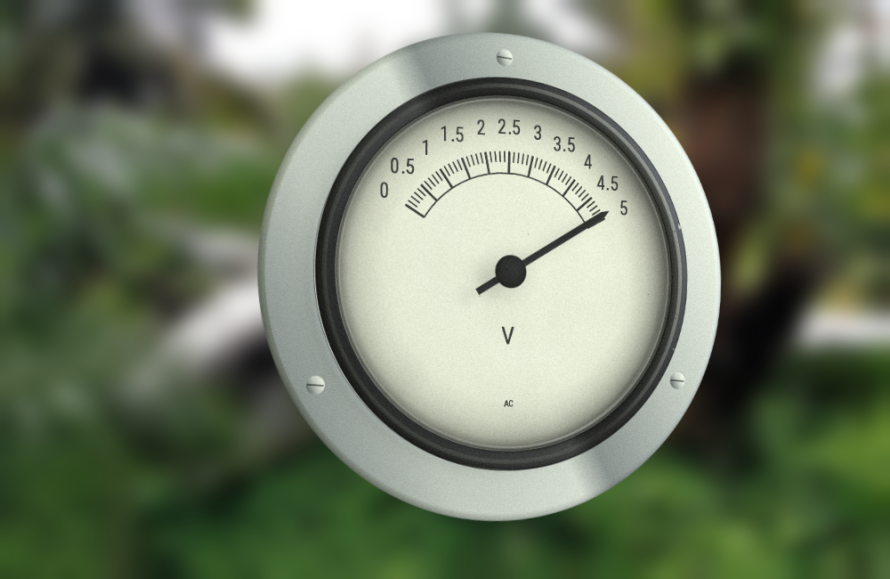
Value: 4.9,V
